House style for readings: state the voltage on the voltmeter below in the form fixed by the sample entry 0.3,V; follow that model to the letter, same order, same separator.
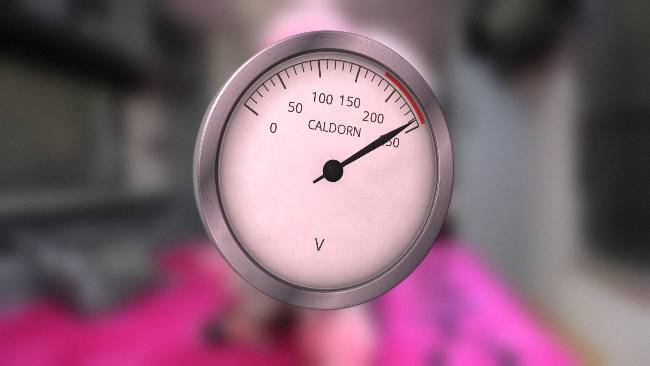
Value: 240,V
